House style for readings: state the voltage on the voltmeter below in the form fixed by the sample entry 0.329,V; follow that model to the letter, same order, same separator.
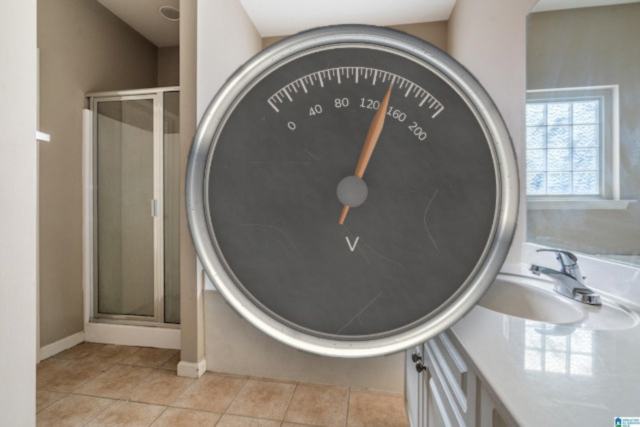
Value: 140,V
